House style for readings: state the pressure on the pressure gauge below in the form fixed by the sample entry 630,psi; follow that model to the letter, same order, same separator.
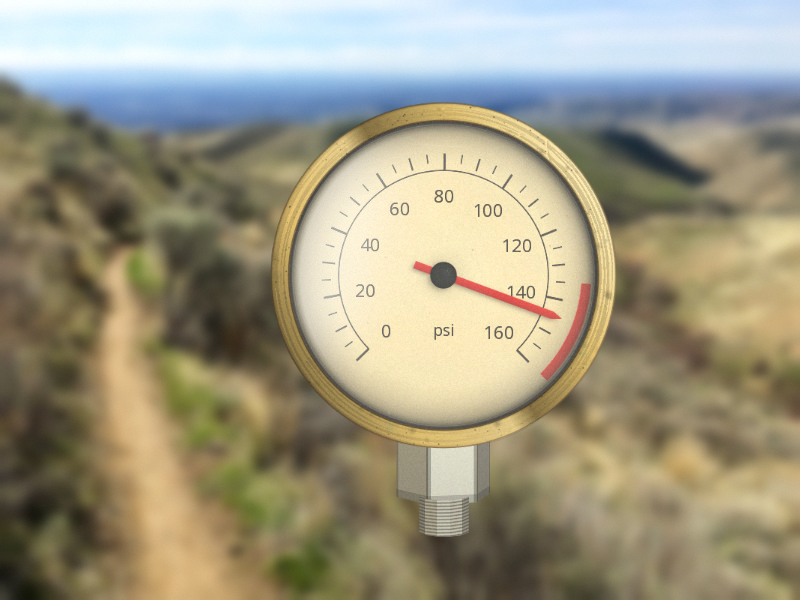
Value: 145,psi
